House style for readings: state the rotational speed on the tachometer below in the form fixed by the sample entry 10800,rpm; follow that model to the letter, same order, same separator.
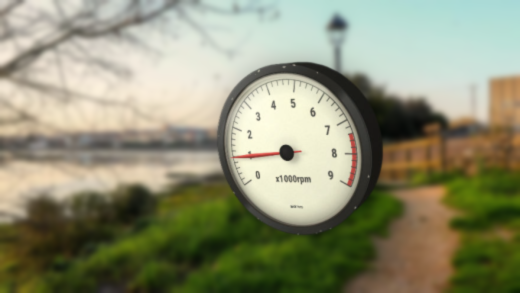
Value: 1000,rpm
